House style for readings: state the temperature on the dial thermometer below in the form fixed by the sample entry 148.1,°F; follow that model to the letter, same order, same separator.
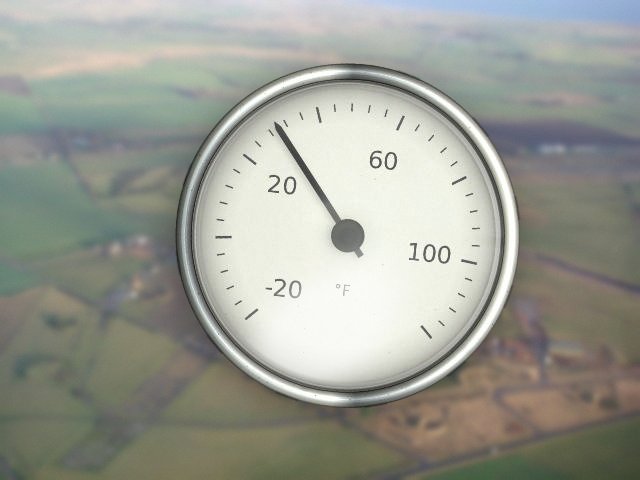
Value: 30,°F
